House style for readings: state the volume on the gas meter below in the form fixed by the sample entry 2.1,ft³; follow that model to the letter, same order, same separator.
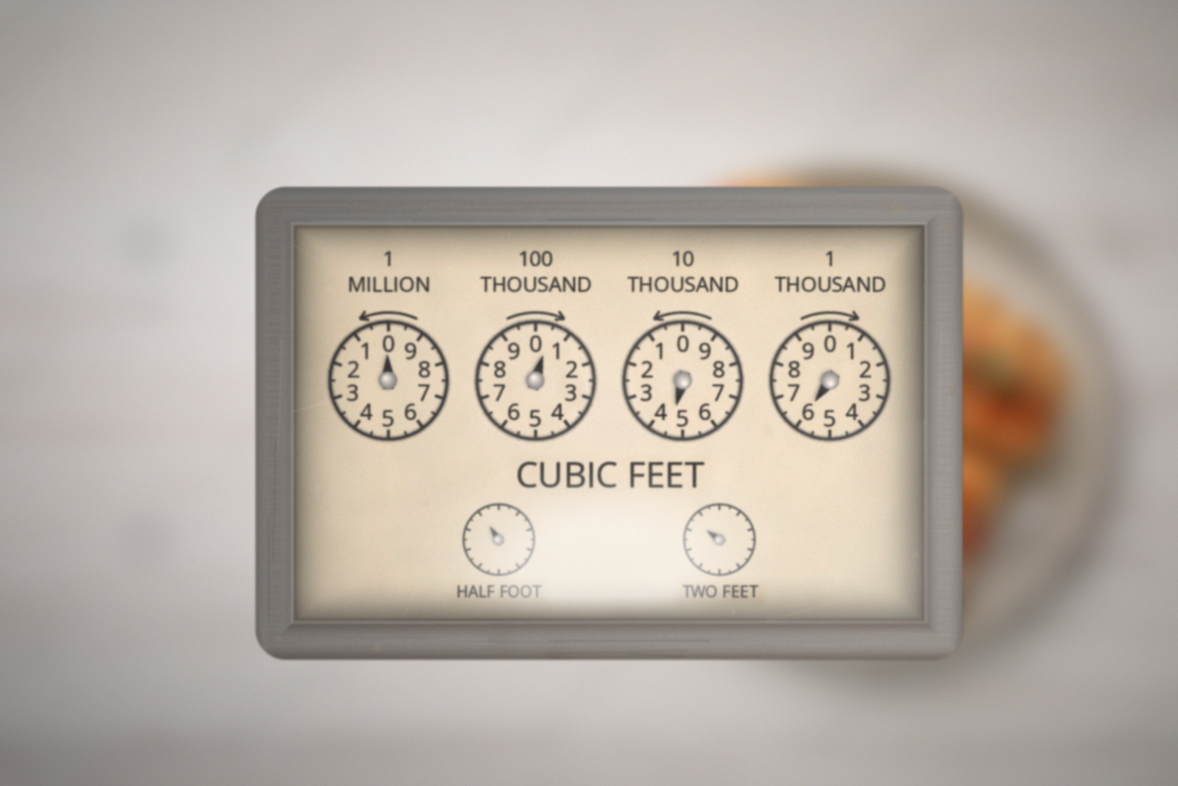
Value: 4600,ft³
